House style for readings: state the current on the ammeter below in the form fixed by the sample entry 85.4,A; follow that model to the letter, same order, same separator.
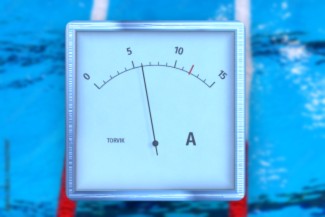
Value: 6,A
